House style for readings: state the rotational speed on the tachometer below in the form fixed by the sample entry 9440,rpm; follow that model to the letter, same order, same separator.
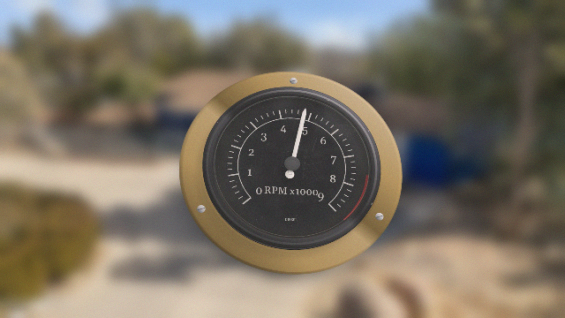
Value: 4800,rpm
